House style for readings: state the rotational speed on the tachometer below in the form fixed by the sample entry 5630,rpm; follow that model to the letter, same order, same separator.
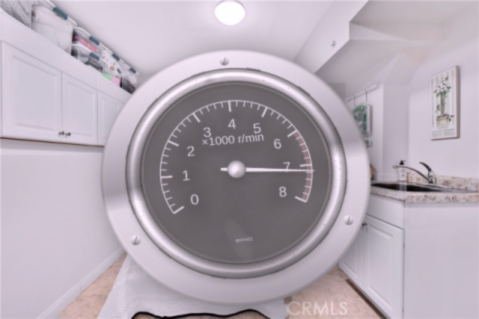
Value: 7200,rpm
